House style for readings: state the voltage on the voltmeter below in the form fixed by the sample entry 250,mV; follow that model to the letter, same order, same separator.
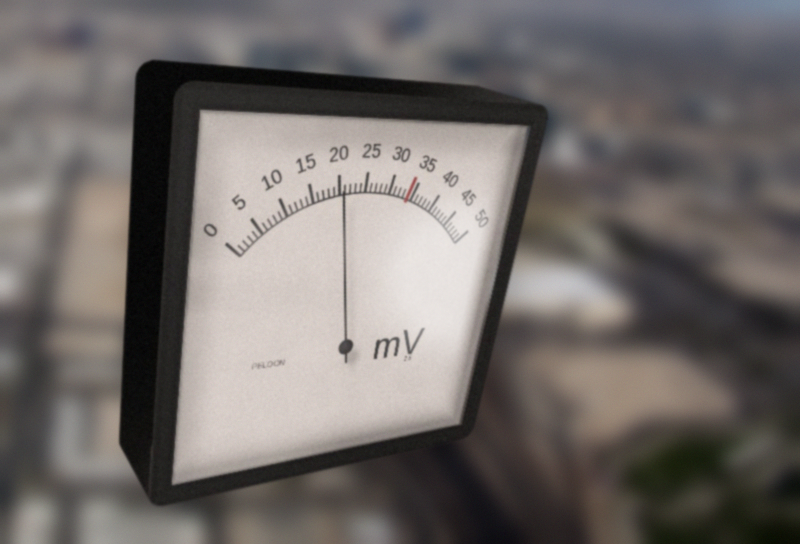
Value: 20,mV
